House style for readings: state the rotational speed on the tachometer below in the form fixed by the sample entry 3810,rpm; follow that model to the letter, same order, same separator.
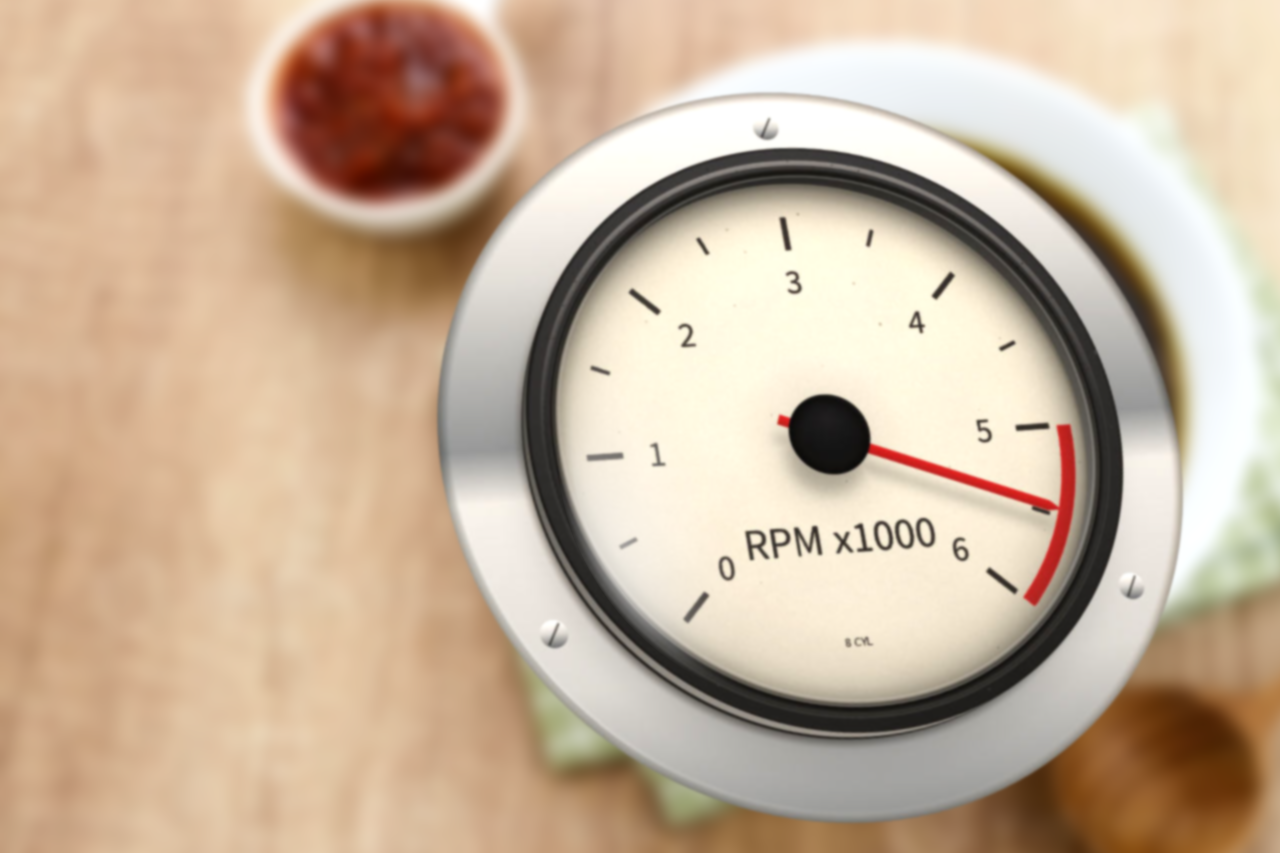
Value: 5500,rpm
